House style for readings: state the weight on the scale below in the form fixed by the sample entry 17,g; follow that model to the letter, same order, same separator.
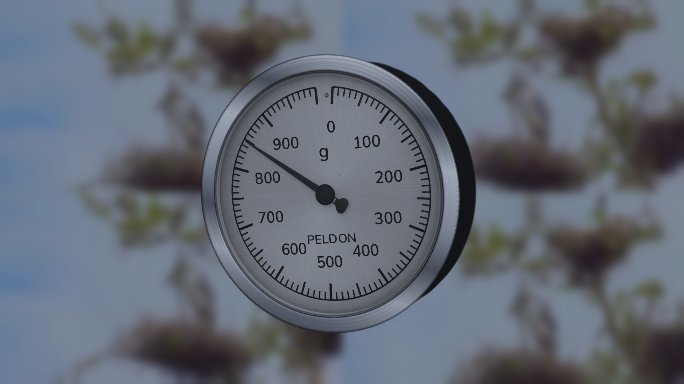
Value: 850,g
